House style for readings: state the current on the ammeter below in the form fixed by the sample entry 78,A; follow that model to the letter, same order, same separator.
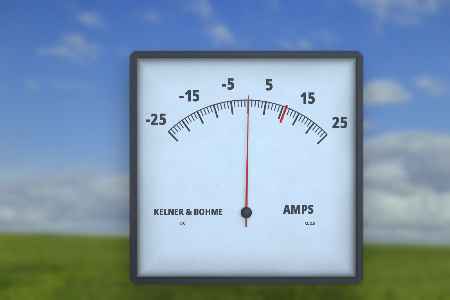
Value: 0,A
